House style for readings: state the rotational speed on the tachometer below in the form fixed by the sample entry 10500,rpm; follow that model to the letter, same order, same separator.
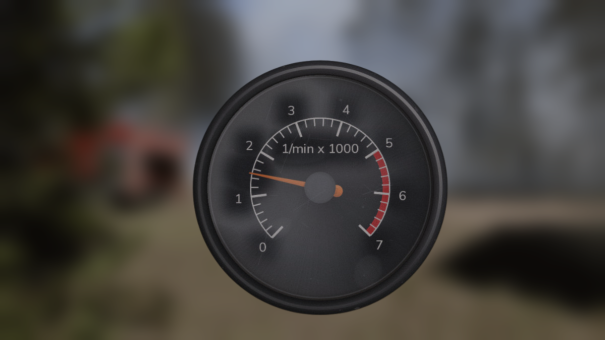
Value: 1500,rpm
